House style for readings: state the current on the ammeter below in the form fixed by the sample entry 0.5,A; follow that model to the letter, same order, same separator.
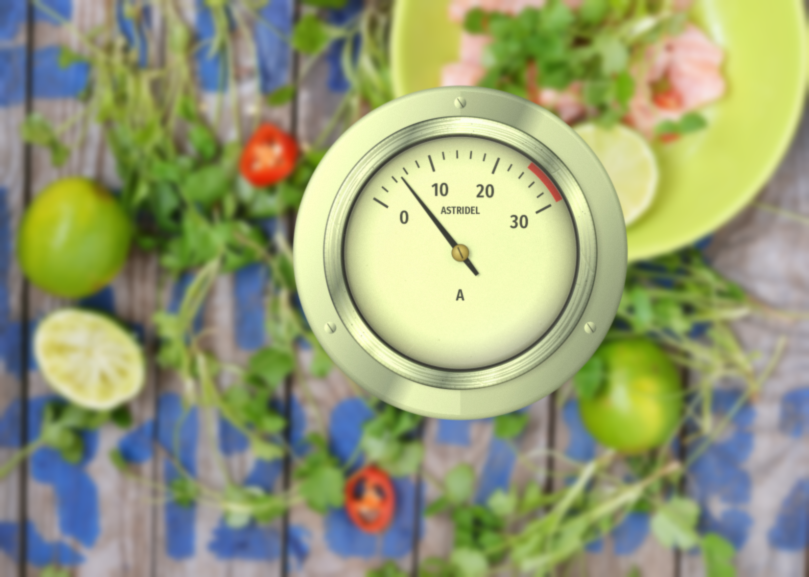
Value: 5,A
